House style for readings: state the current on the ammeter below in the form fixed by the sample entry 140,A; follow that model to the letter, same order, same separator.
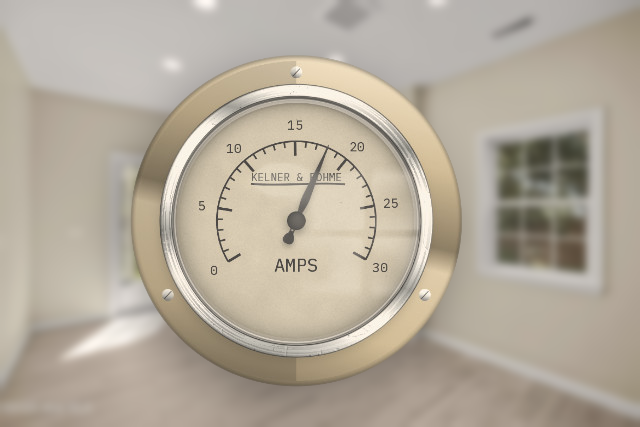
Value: 18,A
